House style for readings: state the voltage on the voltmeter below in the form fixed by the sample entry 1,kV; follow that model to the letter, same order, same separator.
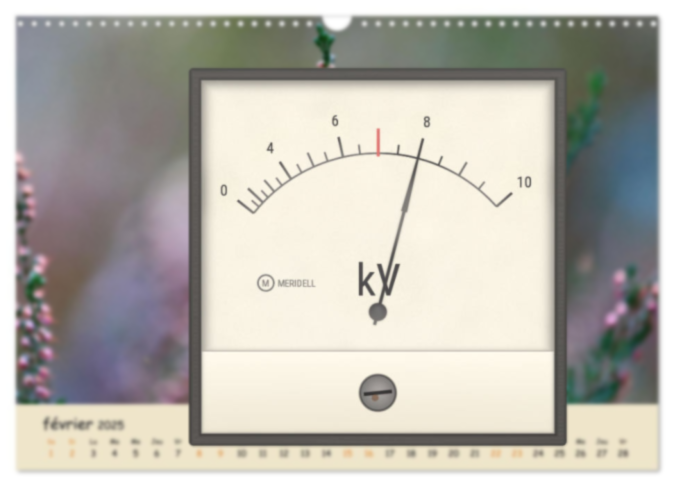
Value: 8,kV
